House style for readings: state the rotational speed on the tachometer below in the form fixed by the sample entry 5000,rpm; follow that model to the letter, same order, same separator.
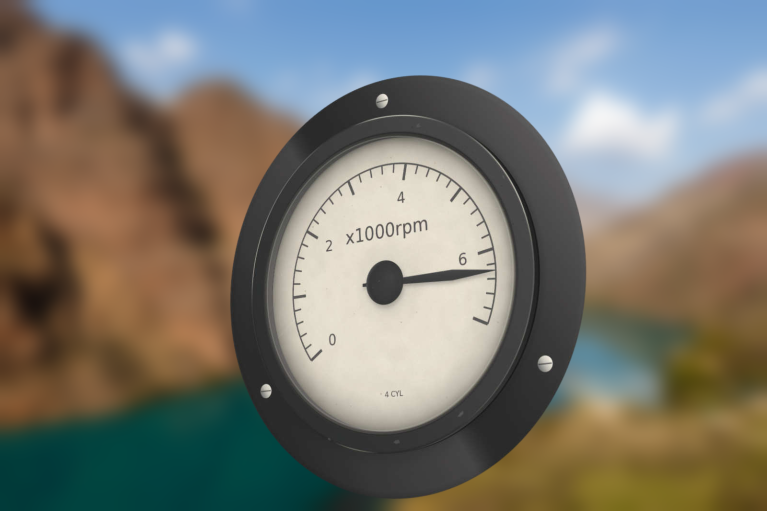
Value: 6300,rpm
